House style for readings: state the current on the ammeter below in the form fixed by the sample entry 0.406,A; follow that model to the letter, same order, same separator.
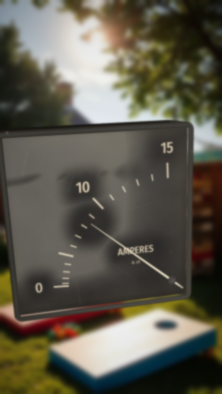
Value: 8.5,A
